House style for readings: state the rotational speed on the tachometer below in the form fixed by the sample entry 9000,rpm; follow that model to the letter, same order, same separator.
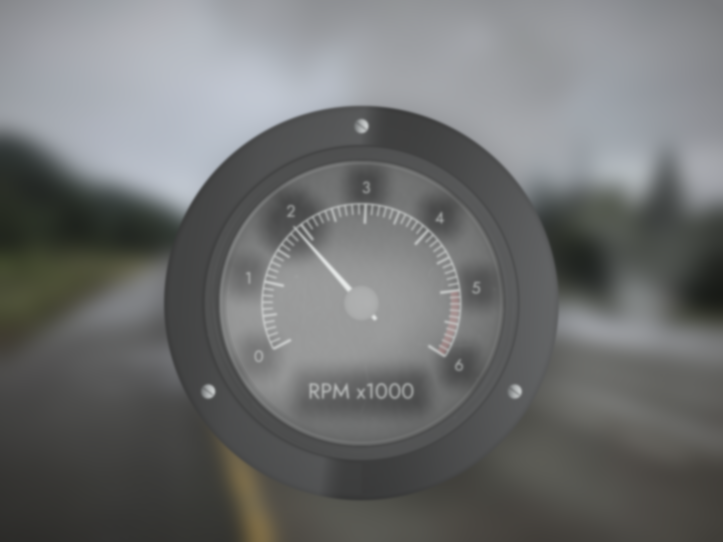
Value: 1900,rpm
